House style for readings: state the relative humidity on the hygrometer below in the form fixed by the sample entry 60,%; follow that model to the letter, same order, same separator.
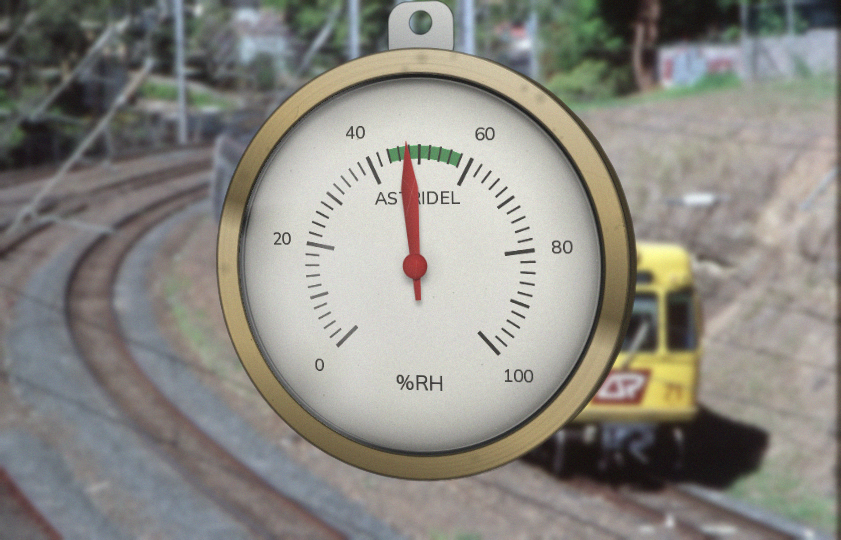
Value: 48,%
